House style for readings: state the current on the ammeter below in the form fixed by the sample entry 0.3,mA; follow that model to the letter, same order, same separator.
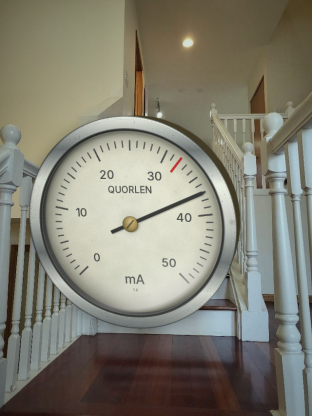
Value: 37,mA
